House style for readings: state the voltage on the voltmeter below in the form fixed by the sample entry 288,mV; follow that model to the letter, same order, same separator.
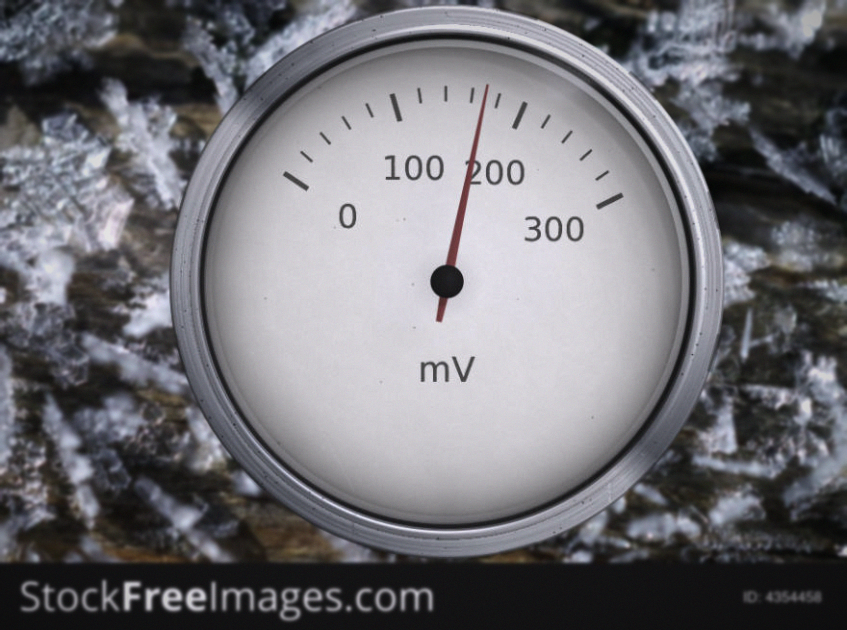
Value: 170,mV
